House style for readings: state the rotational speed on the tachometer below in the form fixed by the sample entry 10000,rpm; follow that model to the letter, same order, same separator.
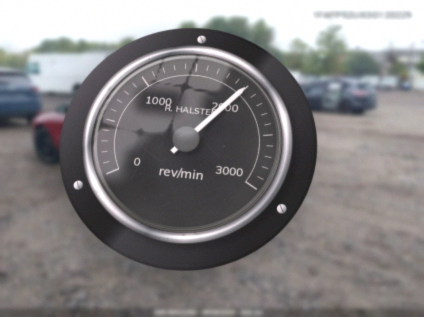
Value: 2000,rpm
